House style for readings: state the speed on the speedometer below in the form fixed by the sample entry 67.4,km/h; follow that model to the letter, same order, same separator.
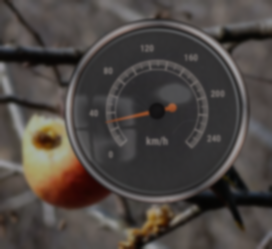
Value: 30,km/h
